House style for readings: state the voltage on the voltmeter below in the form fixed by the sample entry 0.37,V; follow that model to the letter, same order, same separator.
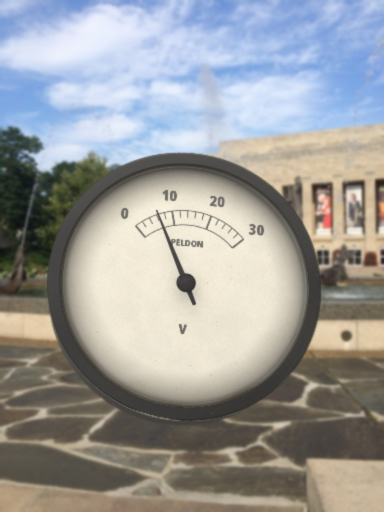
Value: 6,V
